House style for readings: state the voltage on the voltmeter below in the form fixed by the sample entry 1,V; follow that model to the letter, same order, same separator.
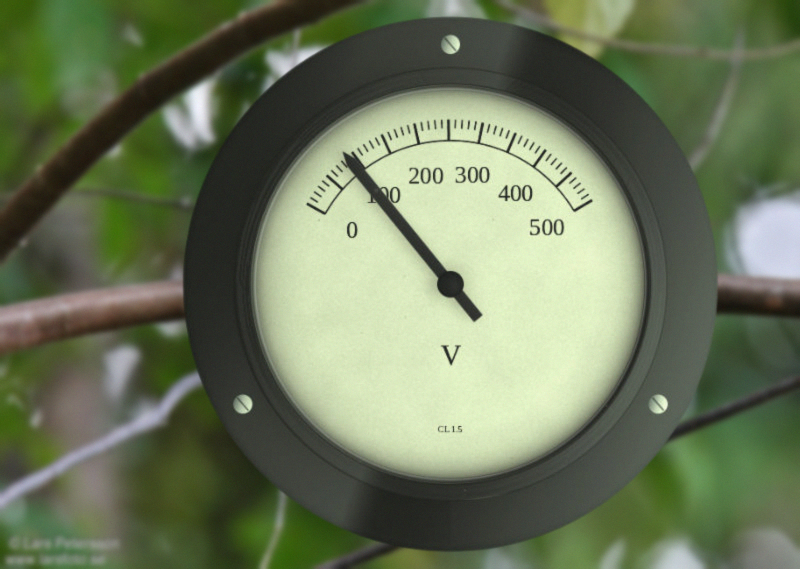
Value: 90,V
